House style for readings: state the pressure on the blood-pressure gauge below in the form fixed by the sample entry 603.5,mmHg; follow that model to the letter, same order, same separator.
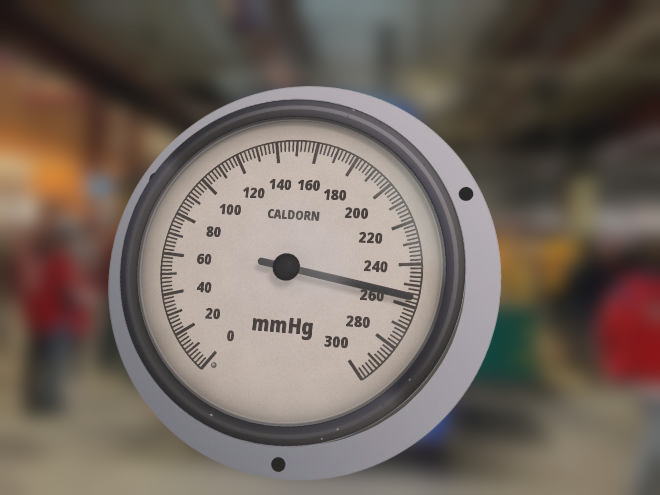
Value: 256,mmHg
